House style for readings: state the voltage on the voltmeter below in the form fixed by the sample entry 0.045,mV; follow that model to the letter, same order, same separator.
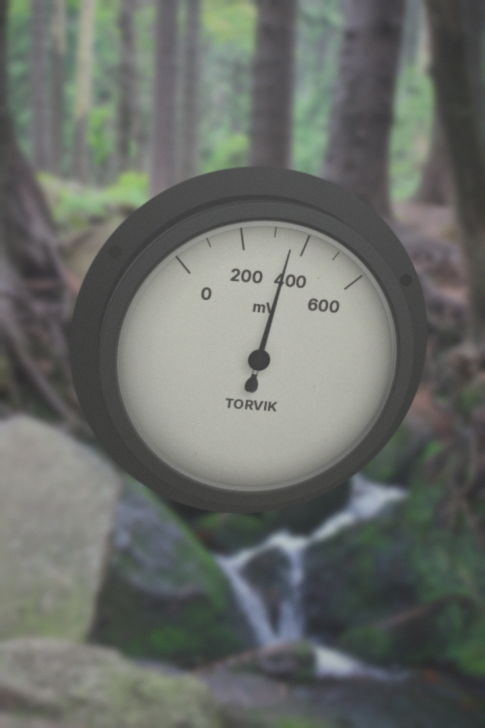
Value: 350,mV
